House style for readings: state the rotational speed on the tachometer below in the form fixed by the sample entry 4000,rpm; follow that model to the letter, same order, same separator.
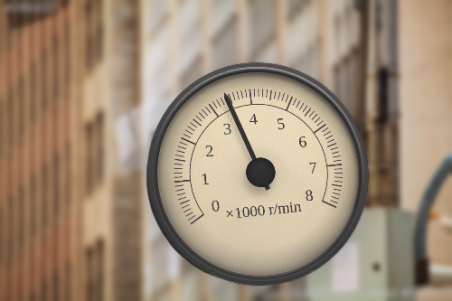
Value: 3400,rpm
